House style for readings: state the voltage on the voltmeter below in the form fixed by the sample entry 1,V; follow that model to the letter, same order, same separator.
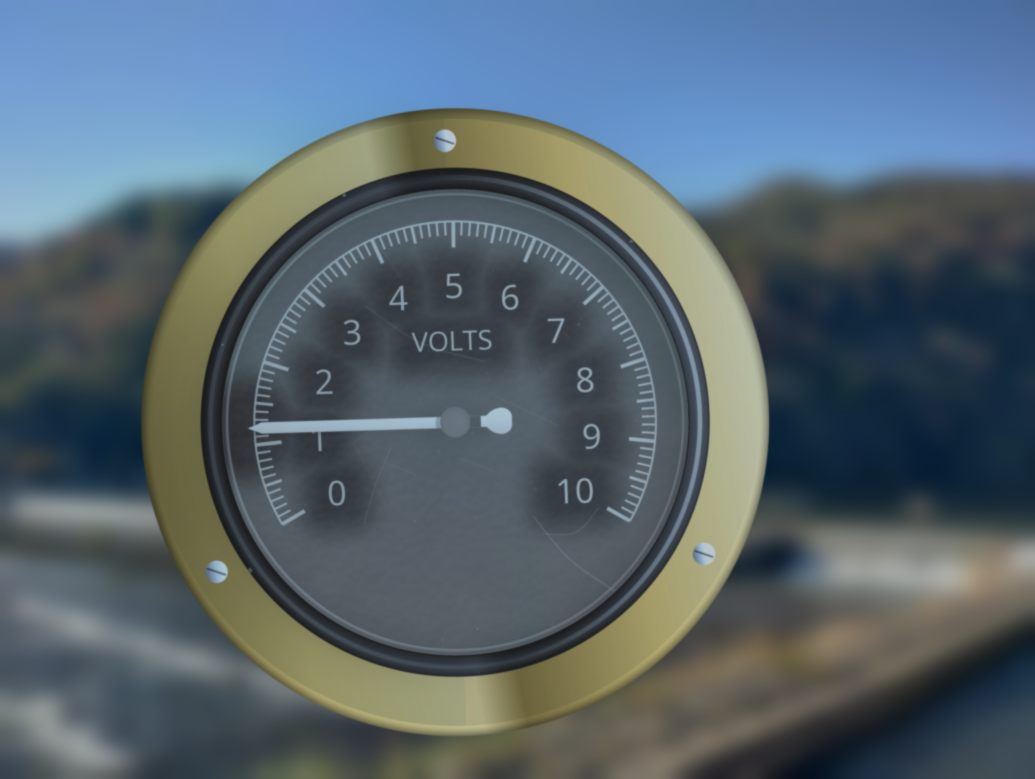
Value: 1.2,V
